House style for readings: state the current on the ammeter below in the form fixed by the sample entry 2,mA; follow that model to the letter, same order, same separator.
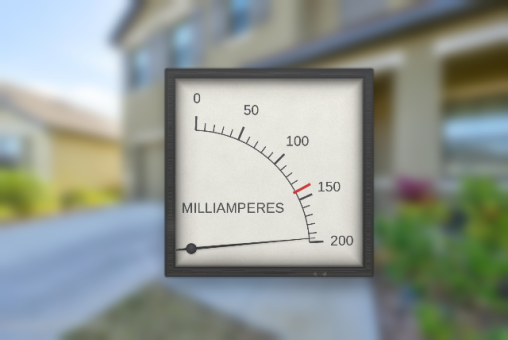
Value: 195,mA
